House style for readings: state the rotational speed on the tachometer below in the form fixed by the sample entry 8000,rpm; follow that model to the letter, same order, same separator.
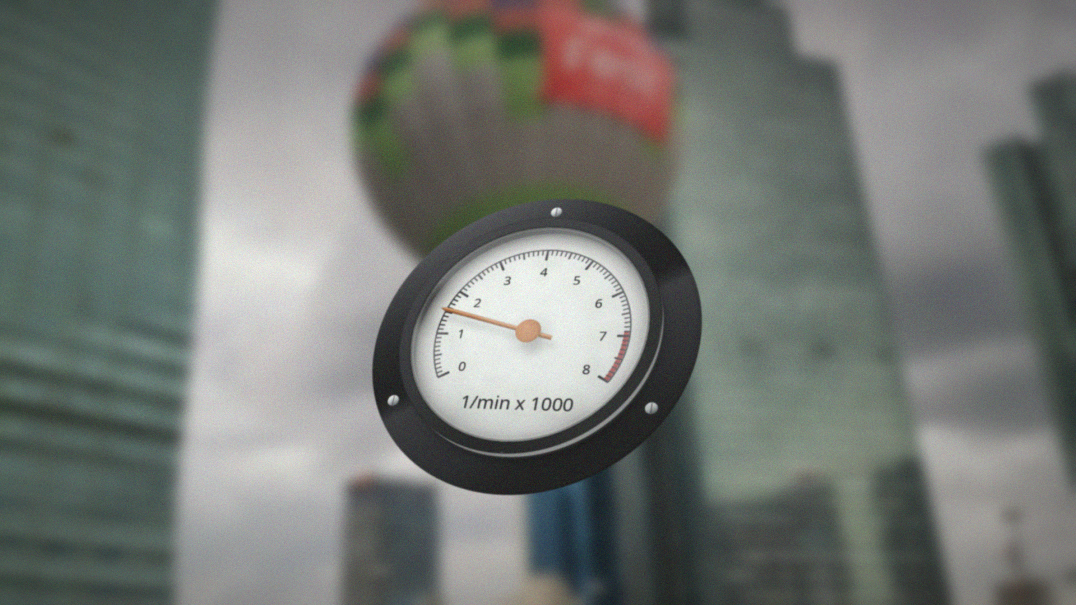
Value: 1500,rpm
